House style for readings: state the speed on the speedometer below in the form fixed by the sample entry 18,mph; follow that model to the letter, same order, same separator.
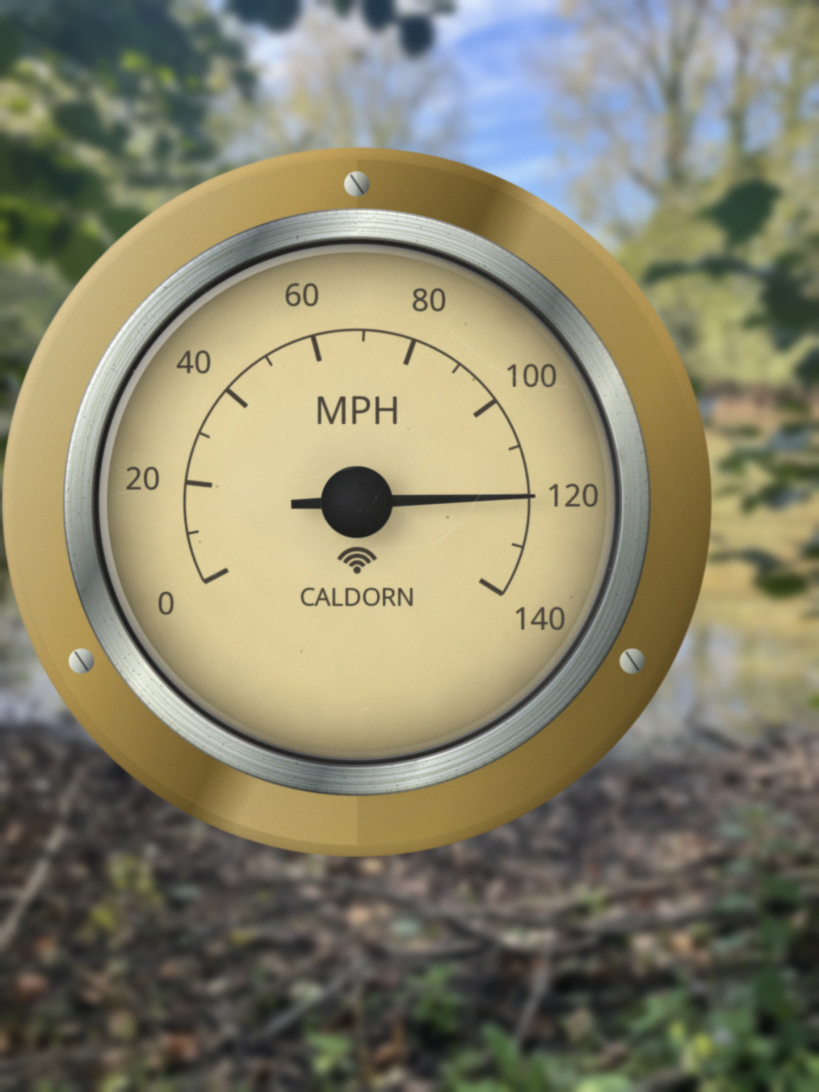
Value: 120,mph
